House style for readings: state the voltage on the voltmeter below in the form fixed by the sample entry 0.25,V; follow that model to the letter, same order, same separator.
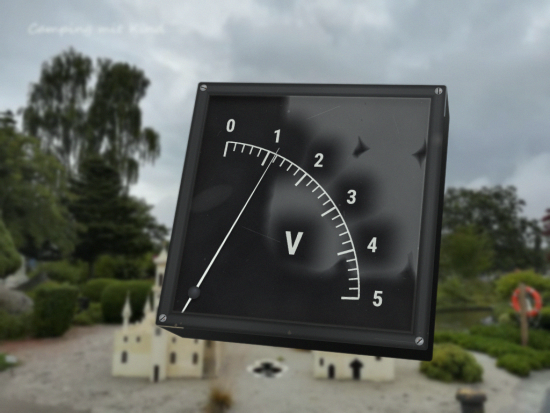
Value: 1.2,V
